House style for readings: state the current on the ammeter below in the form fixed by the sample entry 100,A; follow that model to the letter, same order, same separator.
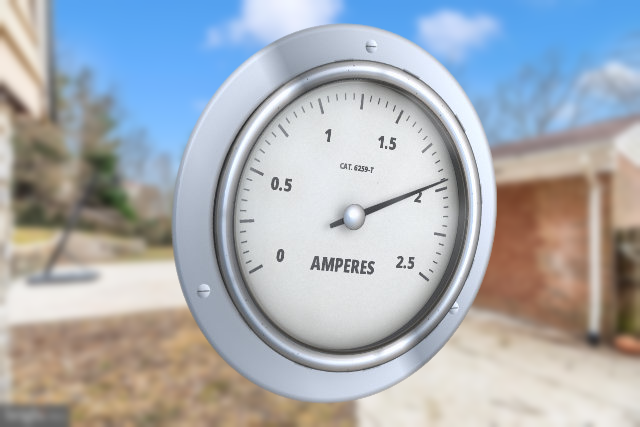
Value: 1.95,A
